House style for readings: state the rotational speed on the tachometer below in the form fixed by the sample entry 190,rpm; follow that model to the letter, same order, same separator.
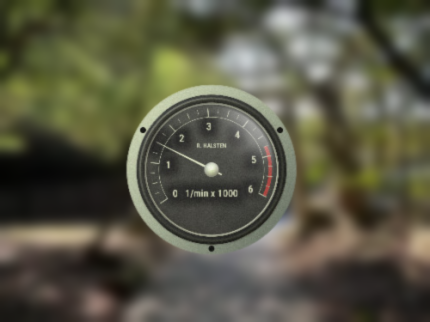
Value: 1500,rpm
